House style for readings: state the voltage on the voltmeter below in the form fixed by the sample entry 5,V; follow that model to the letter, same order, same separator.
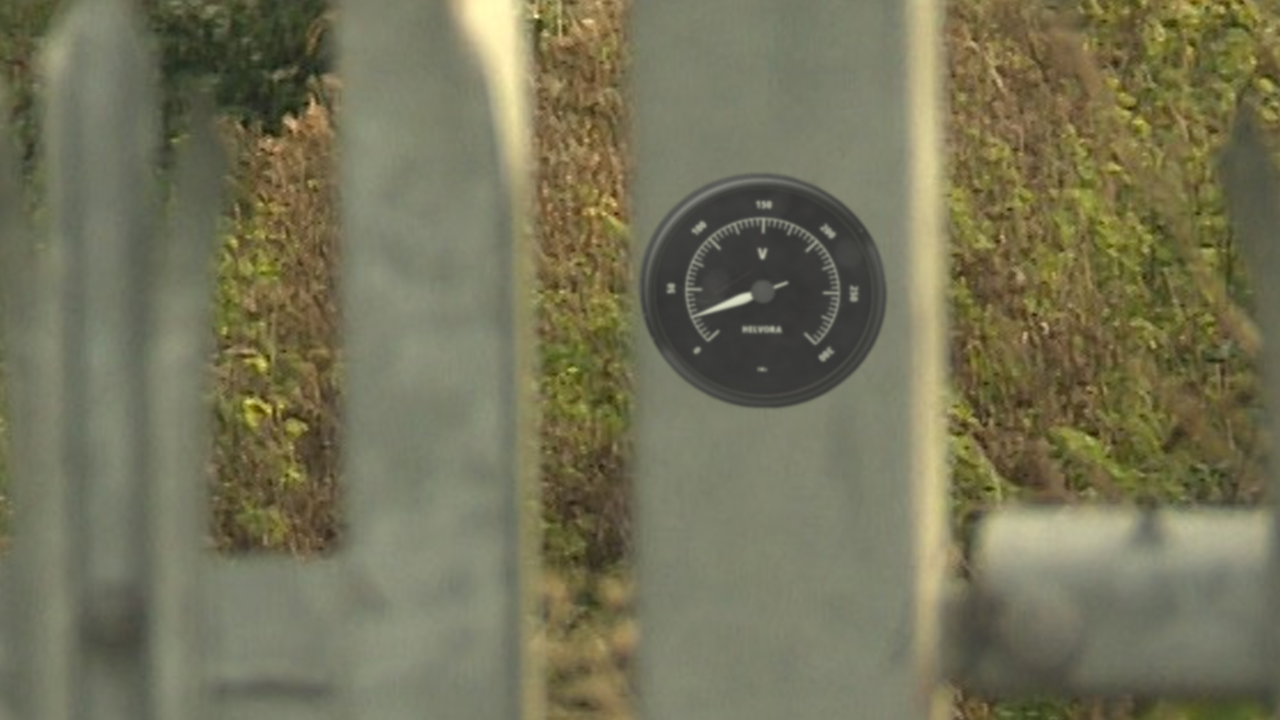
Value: 25,V
